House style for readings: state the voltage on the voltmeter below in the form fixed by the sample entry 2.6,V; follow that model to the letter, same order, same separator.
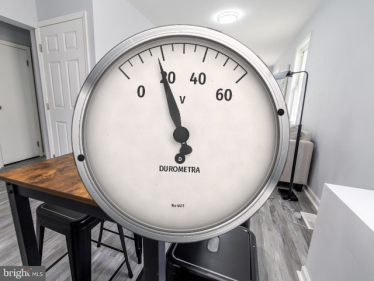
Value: 17.5,V
